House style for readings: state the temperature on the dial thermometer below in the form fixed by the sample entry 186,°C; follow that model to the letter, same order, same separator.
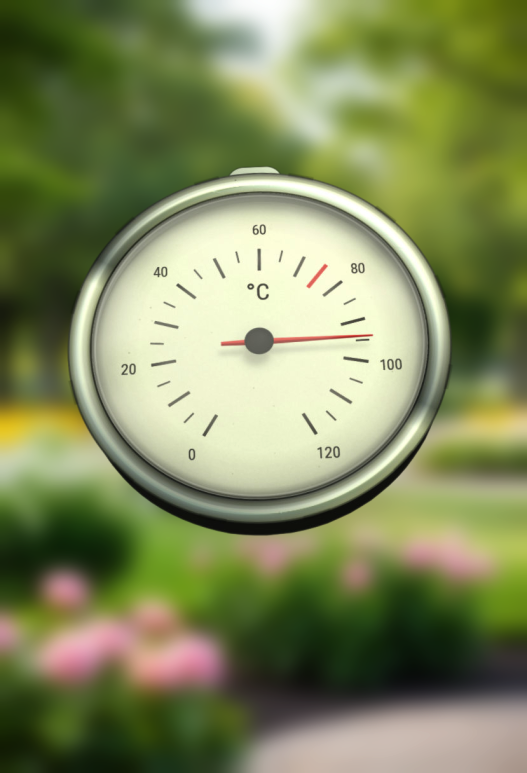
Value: 95,°C
